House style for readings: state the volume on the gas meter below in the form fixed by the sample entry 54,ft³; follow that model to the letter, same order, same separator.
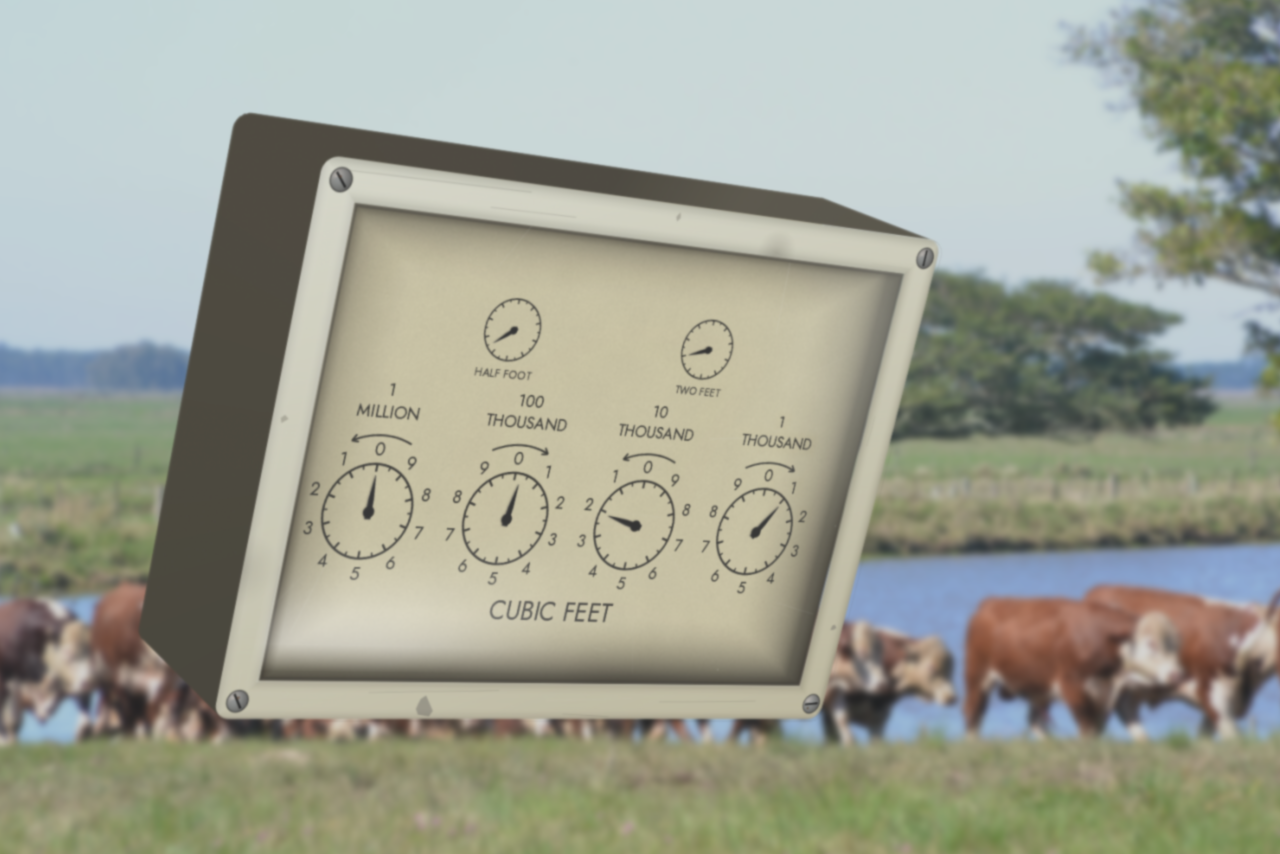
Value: 2100,ft³
